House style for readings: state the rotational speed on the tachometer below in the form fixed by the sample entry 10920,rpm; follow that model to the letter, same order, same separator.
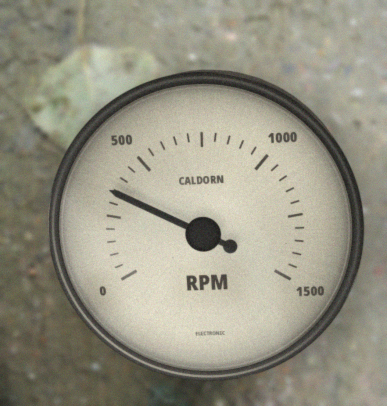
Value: 350,rpm
